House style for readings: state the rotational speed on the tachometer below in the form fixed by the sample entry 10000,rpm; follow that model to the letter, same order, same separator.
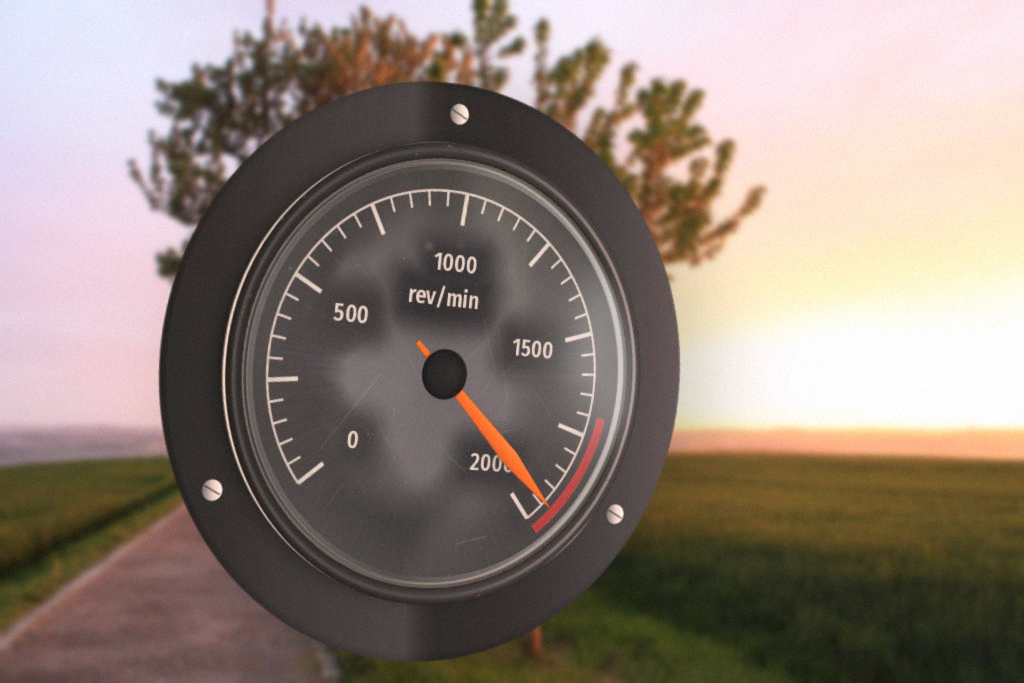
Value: 1950,rpm
